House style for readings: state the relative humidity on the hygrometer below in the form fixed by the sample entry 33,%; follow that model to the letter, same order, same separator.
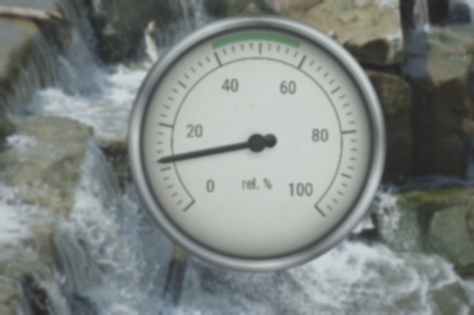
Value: 12,%
